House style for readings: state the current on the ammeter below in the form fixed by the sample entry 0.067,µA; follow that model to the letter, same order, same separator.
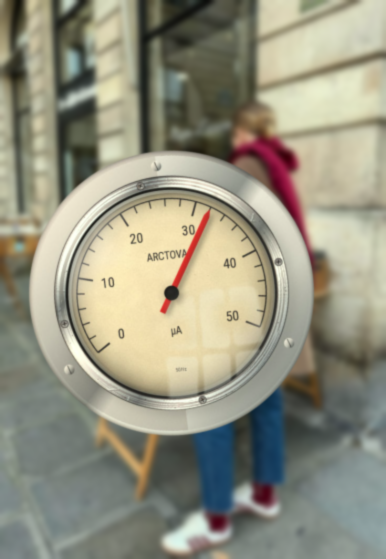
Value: 32,µA
